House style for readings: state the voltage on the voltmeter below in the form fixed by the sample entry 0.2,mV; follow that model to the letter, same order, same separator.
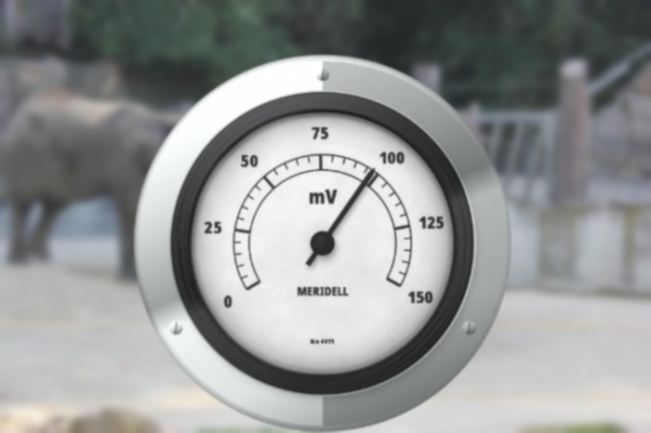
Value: 97.5,mV
